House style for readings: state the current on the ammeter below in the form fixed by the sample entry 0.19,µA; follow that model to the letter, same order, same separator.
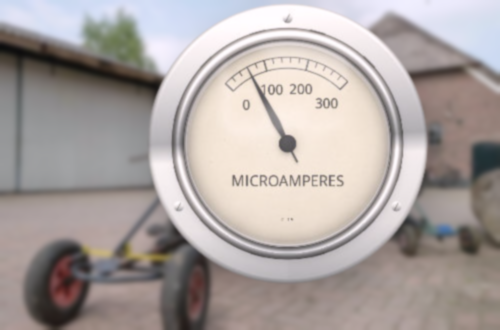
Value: 60,µA
